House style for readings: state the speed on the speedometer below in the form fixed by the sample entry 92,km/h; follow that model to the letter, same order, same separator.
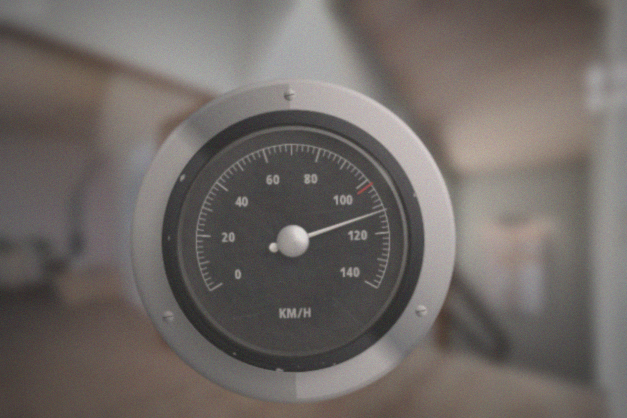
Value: 112,km/h
